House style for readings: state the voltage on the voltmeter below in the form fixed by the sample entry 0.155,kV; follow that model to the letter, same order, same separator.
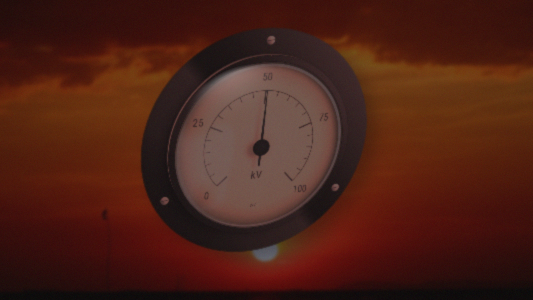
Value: 50,kV
